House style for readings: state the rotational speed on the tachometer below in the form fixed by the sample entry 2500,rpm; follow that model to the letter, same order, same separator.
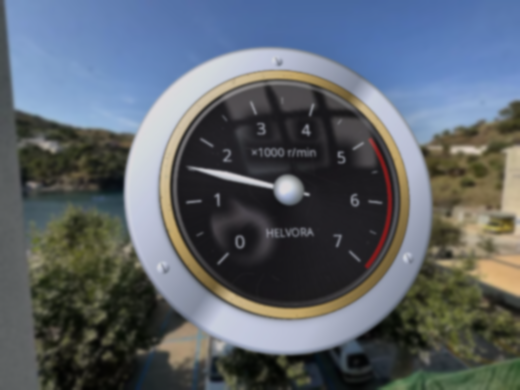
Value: 1500,rpm
